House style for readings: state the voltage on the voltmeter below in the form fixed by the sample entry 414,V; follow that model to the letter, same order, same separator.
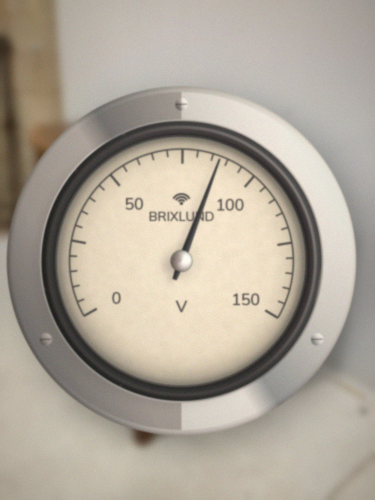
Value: 87.5,V
